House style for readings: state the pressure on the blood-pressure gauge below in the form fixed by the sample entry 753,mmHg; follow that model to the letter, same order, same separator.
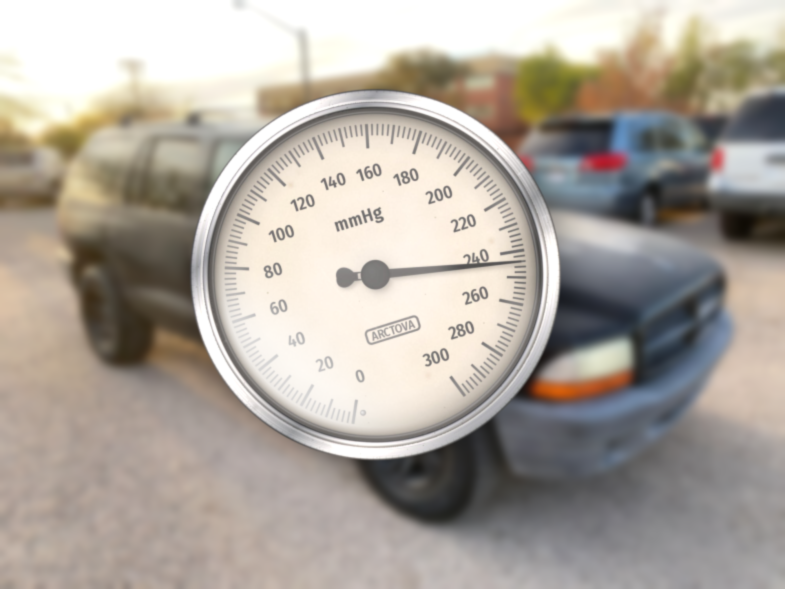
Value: 244,mmHg
